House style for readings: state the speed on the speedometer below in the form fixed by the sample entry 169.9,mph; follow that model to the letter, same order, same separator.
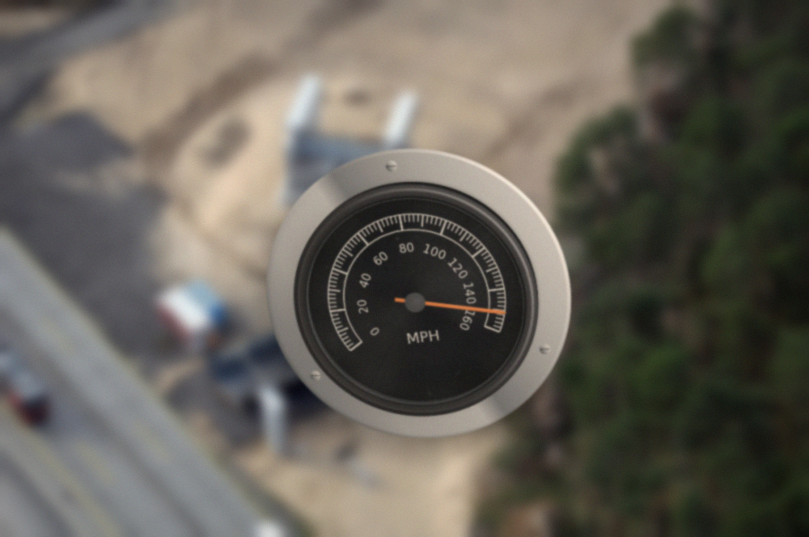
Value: 150,mph
